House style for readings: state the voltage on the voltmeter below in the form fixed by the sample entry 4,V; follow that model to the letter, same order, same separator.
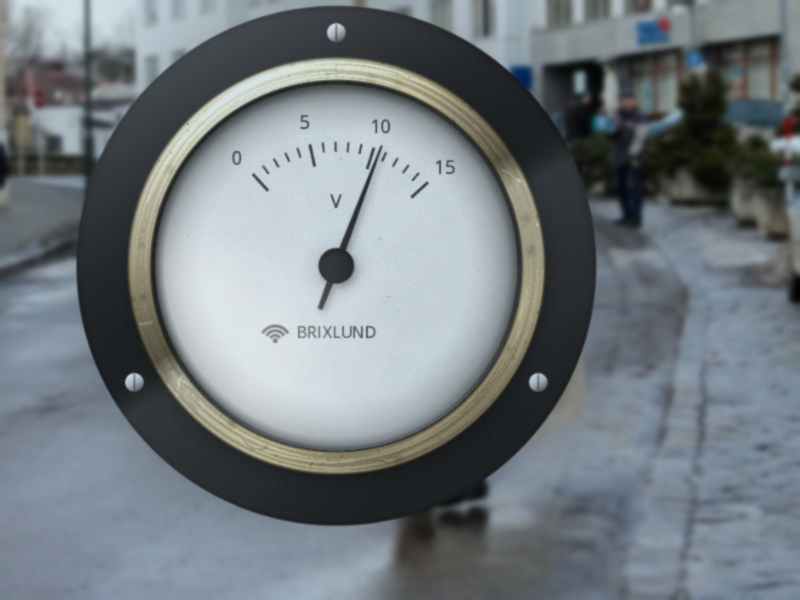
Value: 10.5,V
